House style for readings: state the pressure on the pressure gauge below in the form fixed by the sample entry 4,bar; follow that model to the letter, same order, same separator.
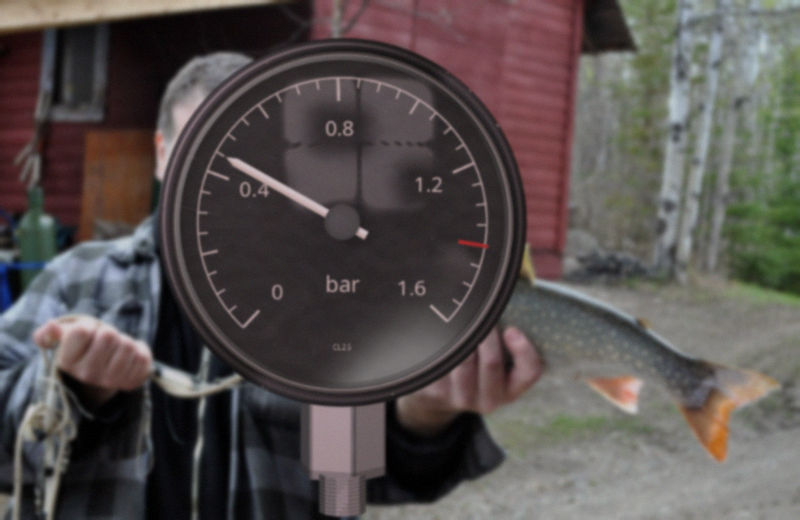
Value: 0.45,bar
